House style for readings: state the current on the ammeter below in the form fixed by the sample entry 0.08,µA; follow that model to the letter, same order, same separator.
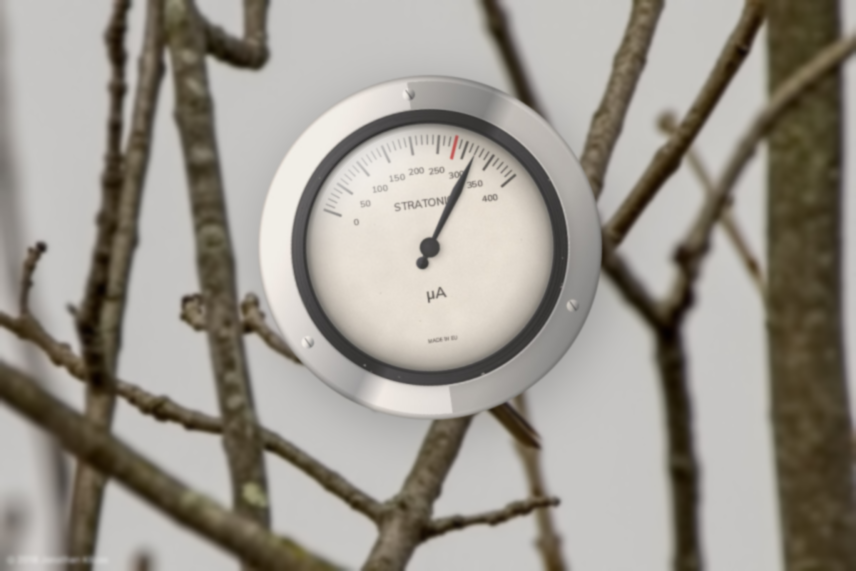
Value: 320,µA
